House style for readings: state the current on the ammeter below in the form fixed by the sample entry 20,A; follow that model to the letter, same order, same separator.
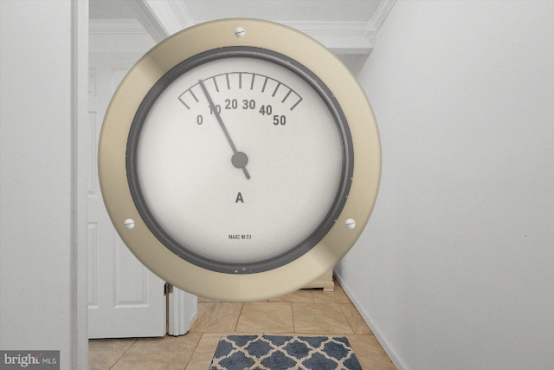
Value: 10,A
